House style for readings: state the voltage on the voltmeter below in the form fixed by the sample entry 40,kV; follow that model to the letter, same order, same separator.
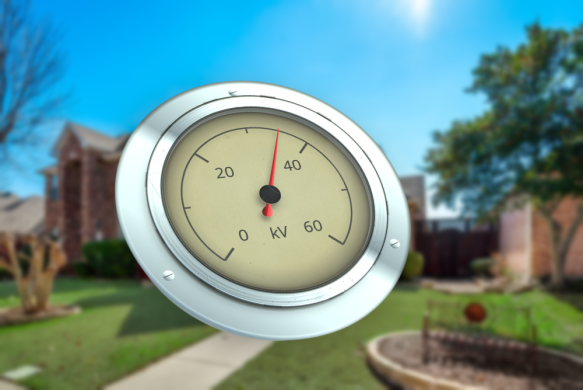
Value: 35,kV
